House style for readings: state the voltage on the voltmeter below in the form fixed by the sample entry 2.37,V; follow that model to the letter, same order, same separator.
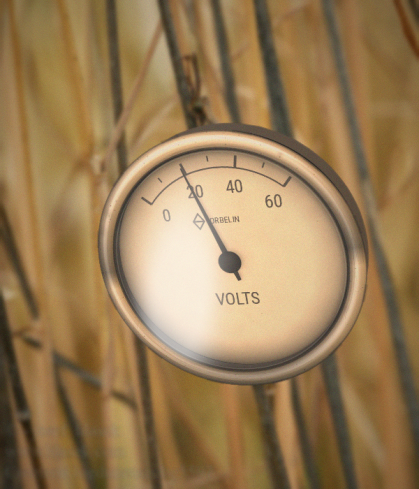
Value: 20,V
